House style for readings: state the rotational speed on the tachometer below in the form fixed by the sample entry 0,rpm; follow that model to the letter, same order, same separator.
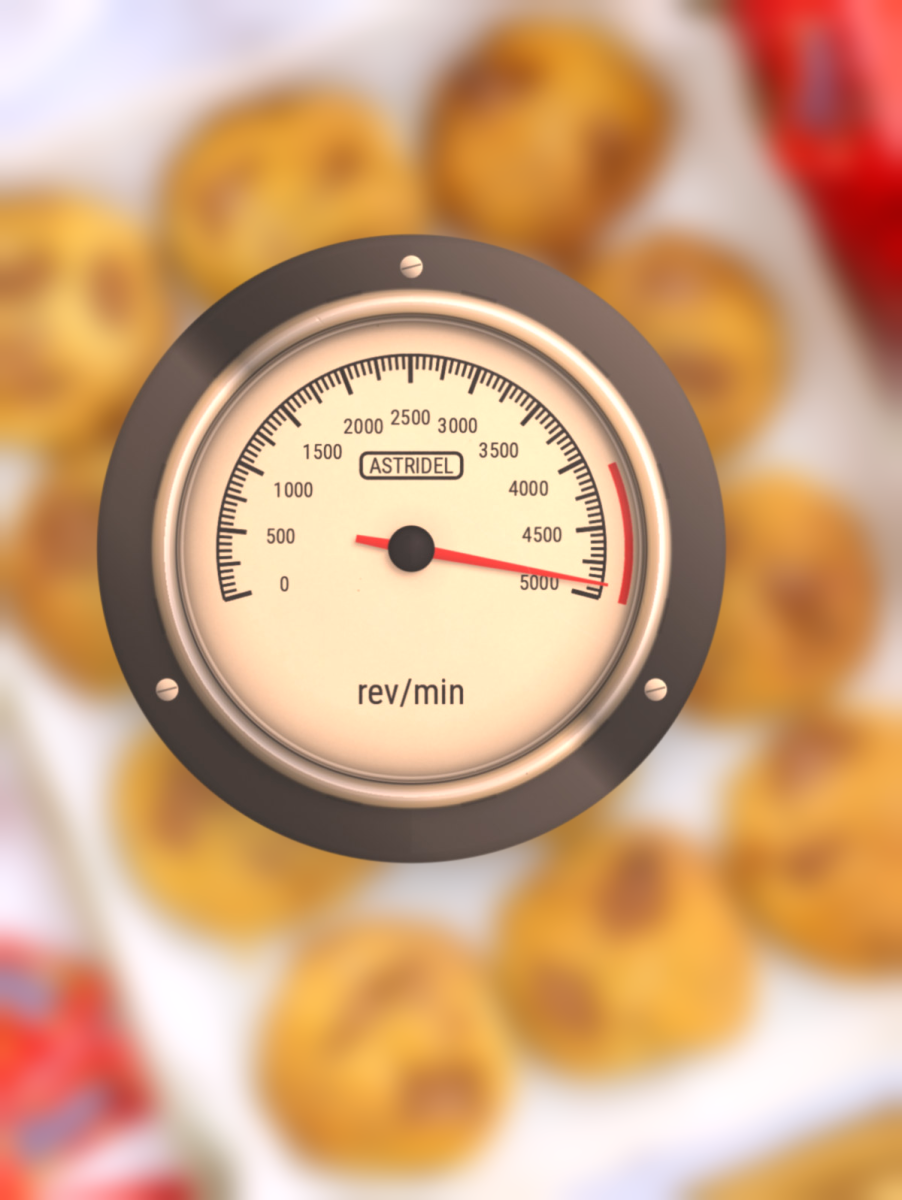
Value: 4900,rpm
